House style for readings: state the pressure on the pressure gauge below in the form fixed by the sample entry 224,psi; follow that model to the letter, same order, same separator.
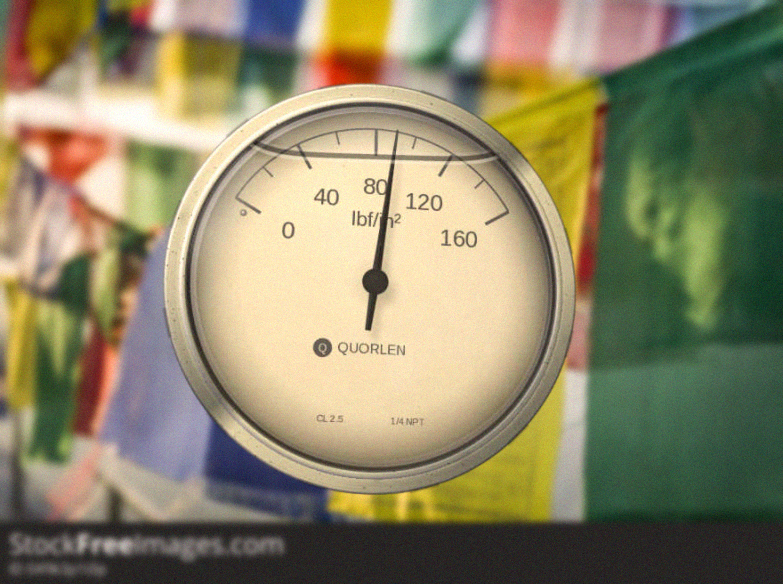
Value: 90,psi
